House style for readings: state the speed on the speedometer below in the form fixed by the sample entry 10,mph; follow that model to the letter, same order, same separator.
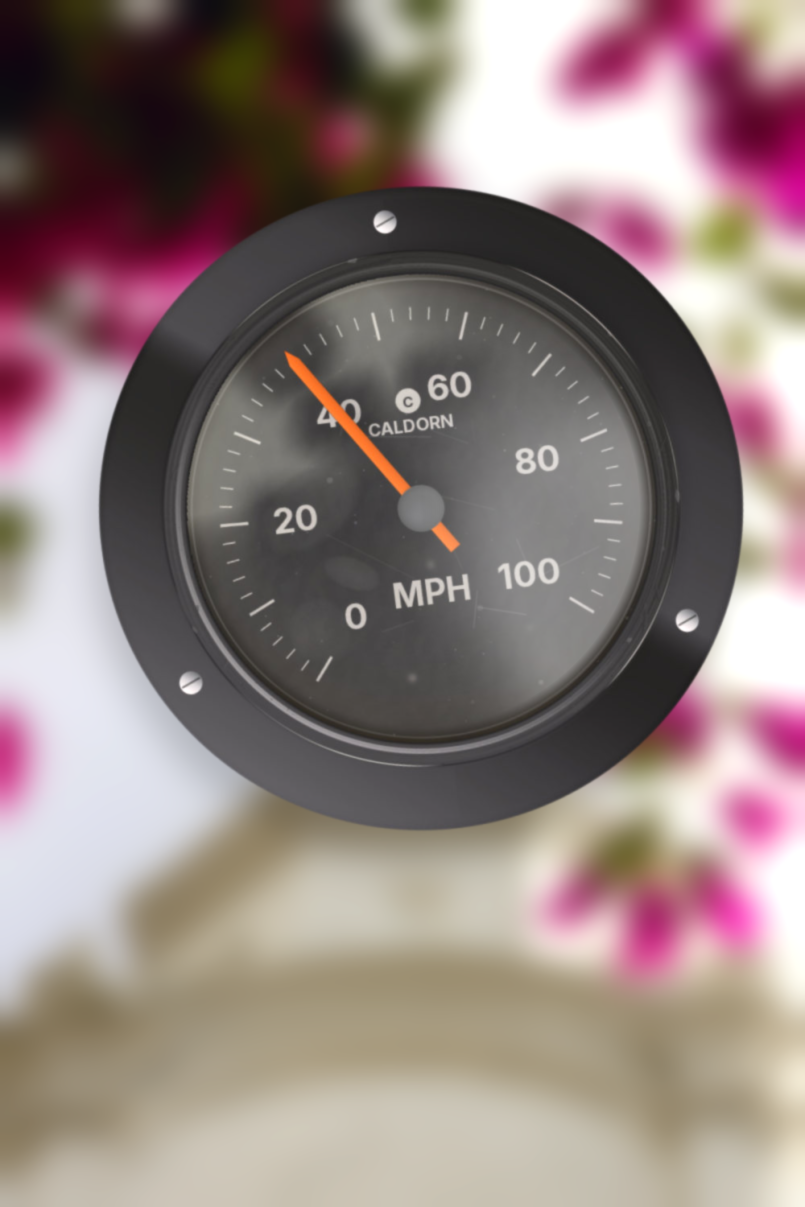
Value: 40,mph
